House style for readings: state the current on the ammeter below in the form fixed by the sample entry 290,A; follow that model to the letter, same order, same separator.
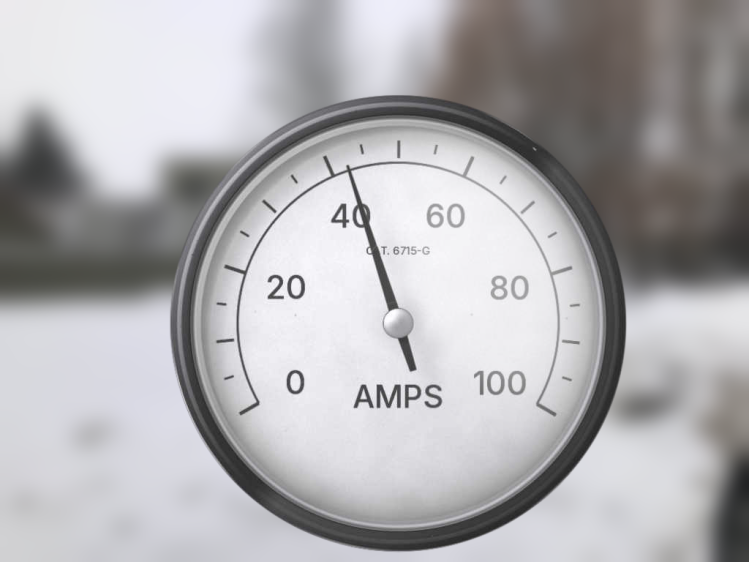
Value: 42.5,A
